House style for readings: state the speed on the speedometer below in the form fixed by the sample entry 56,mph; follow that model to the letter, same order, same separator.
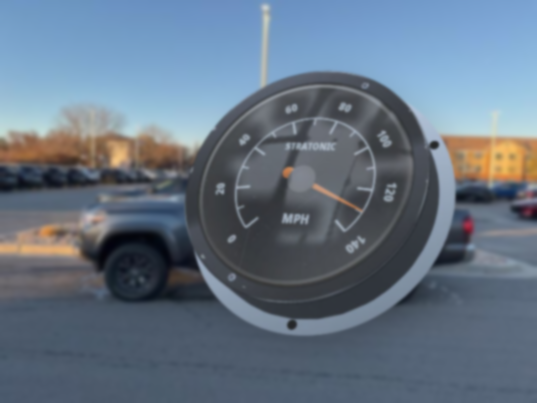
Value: 130,mph
